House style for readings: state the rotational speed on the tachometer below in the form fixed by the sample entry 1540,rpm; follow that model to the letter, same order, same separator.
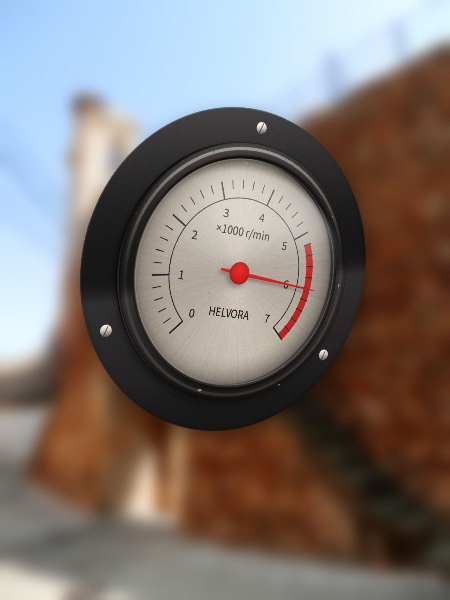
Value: 6000,rpm
